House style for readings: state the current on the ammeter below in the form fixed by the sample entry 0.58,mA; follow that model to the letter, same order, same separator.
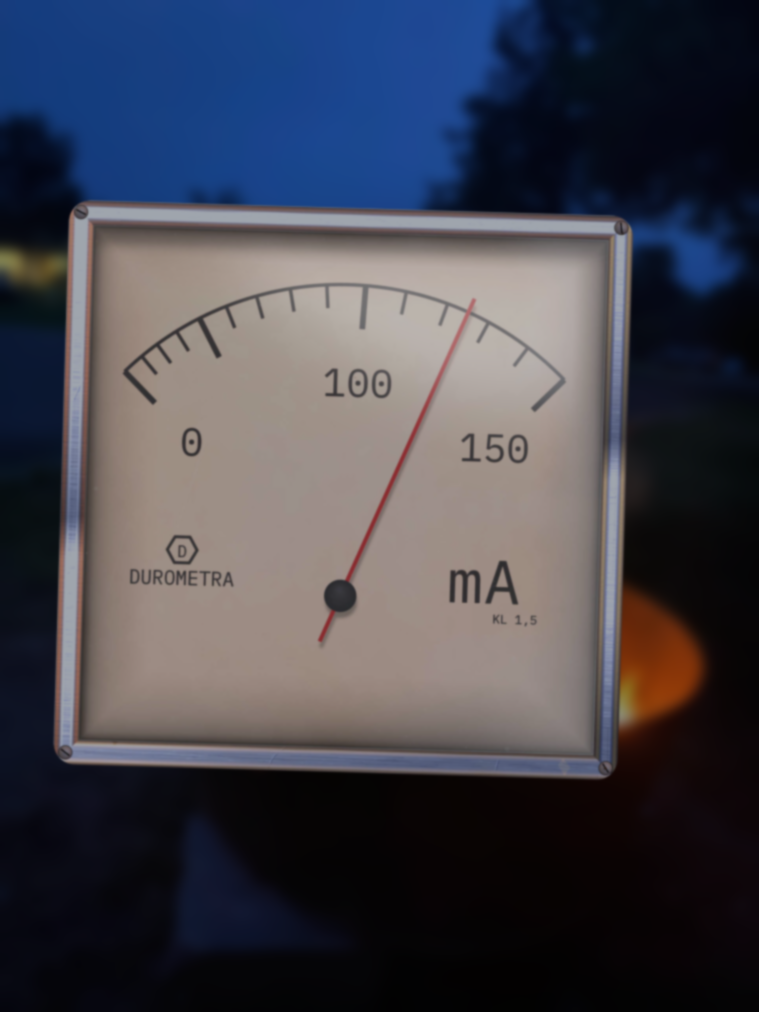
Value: 125,mA
